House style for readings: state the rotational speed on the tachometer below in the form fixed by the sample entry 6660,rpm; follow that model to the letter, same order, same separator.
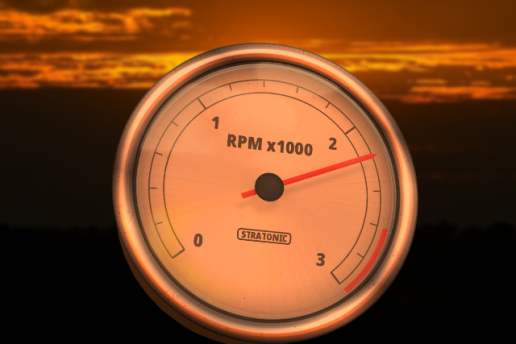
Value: 2200,rpm
